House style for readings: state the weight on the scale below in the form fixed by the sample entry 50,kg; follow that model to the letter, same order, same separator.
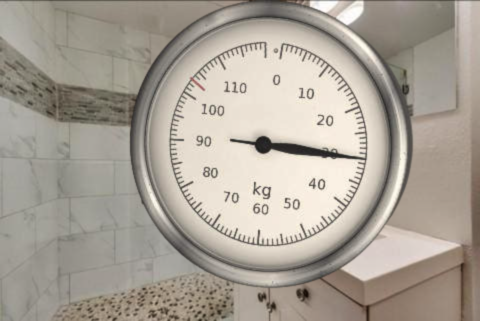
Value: 30,kg
